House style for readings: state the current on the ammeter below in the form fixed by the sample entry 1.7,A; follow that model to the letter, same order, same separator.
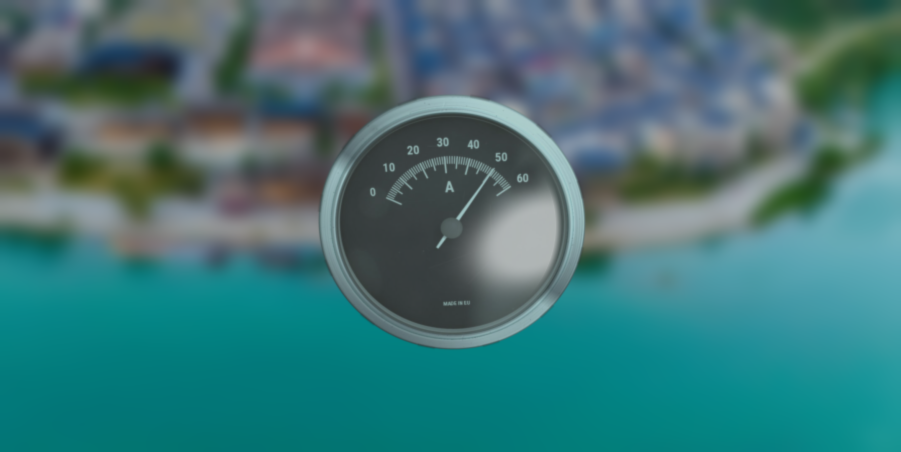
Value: 50,A
